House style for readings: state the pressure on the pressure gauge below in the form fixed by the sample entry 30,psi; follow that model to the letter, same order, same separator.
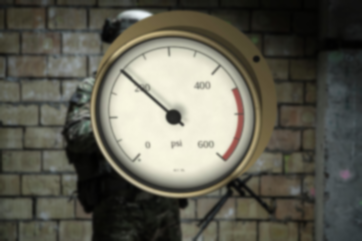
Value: 200,psi
